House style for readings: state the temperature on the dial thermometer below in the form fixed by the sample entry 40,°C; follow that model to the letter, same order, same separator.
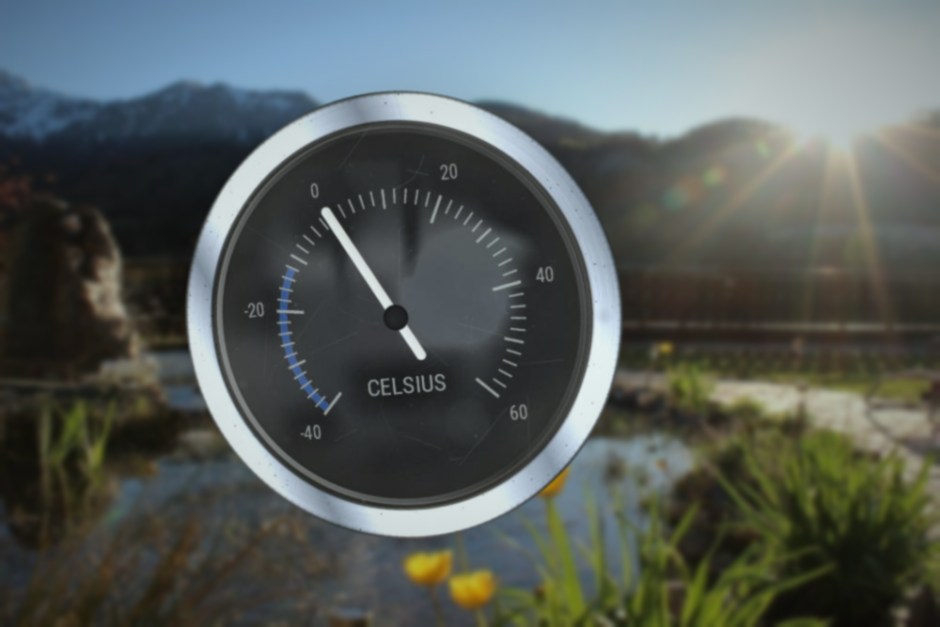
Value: 0,°C
